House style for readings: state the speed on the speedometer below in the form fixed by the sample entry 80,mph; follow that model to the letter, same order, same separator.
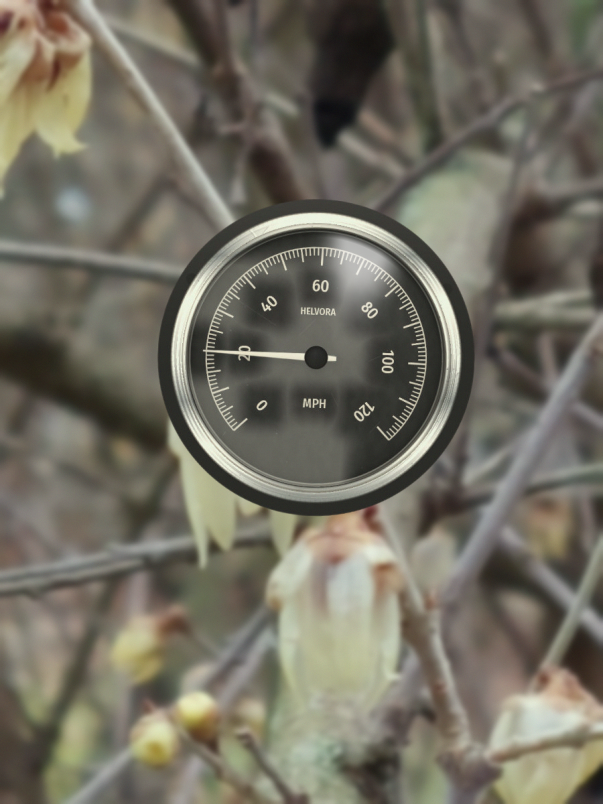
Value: 20,mph
